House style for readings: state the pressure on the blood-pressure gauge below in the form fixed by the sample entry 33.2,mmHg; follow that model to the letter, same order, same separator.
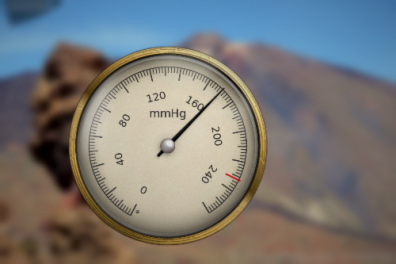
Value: 170,mmHg
